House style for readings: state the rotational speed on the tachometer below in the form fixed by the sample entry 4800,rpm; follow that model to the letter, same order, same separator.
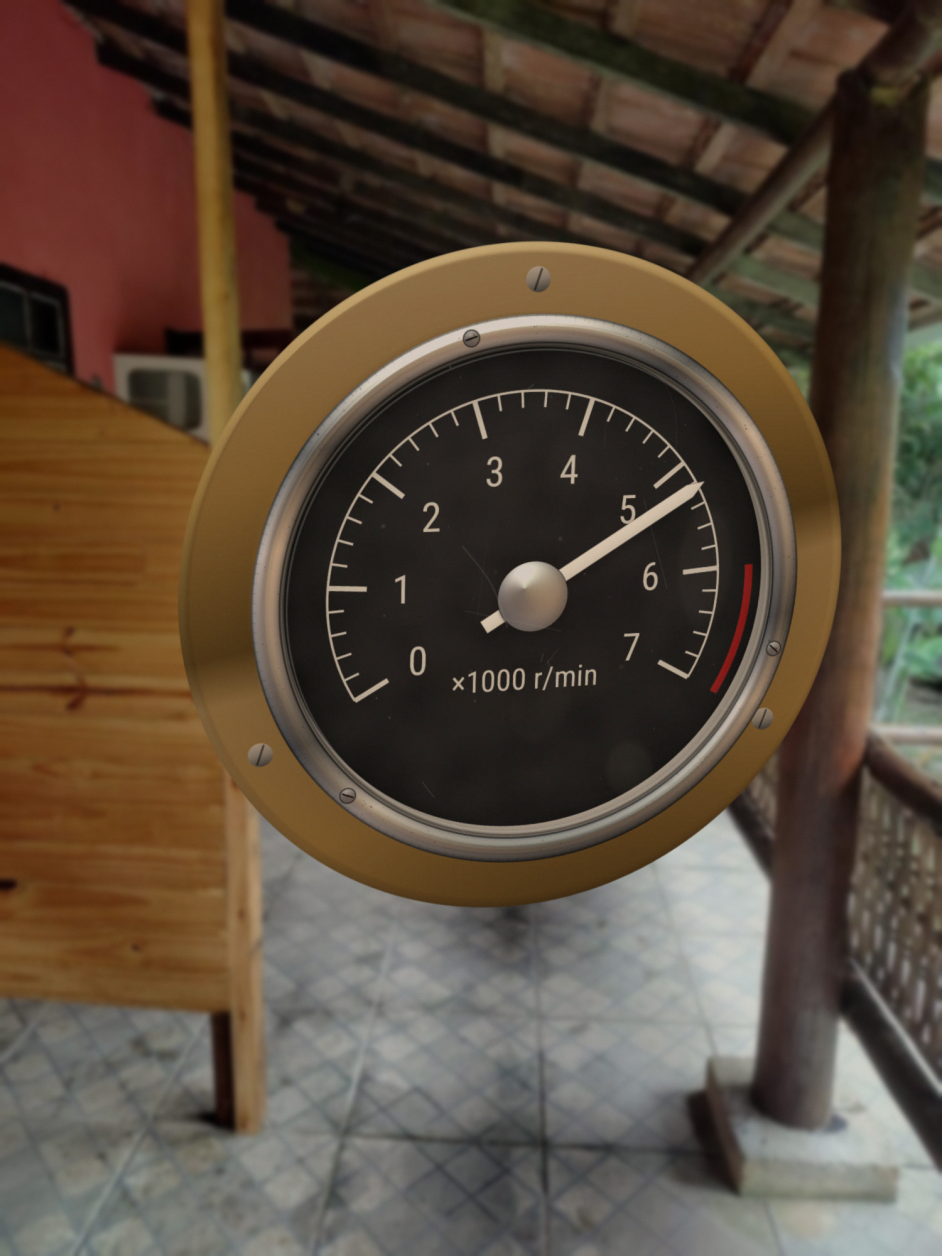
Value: 5200,rpm
